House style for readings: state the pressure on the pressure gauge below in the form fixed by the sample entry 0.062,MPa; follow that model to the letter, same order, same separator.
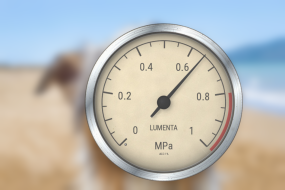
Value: 0.65,MPa
